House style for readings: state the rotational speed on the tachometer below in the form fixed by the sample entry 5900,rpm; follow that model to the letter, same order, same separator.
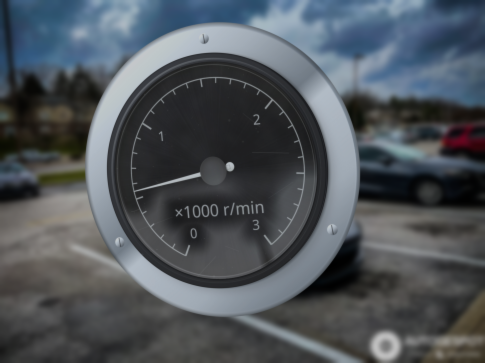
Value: 550,rpm
